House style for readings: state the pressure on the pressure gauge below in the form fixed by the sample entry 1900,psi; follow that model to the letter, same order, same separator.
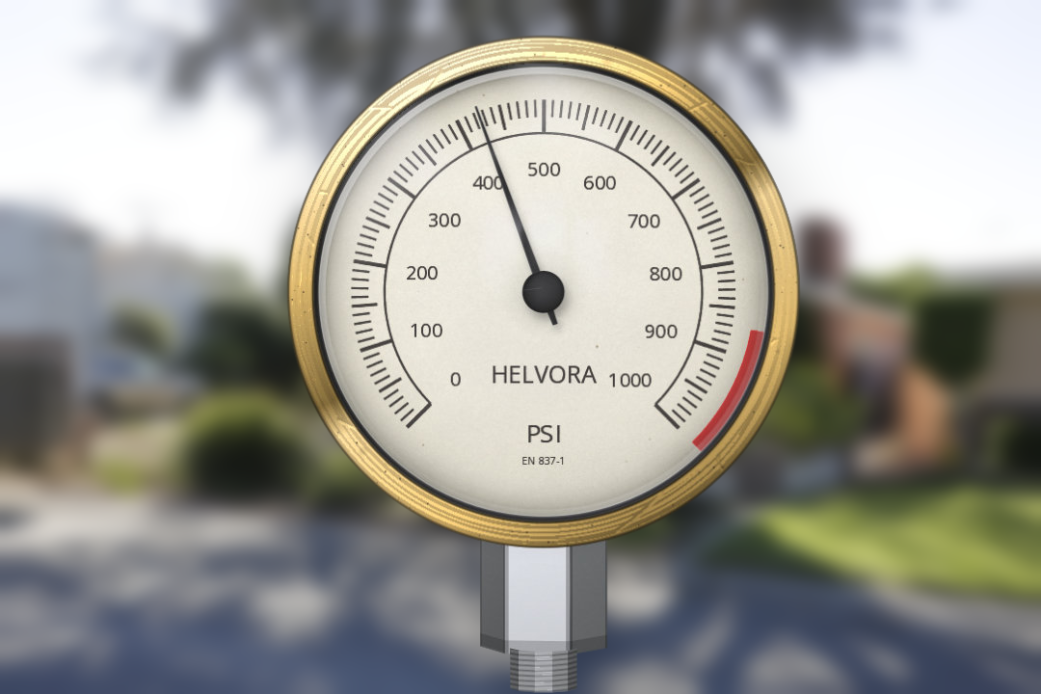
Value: 425,psi
